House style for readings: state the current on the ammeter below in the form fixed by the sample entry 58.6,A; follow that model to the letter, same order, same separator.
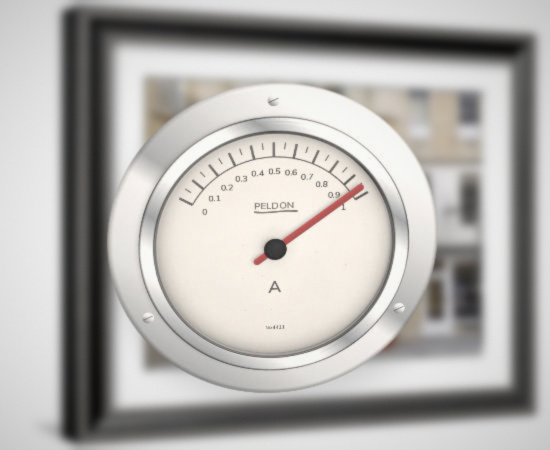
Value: 0.95,A
